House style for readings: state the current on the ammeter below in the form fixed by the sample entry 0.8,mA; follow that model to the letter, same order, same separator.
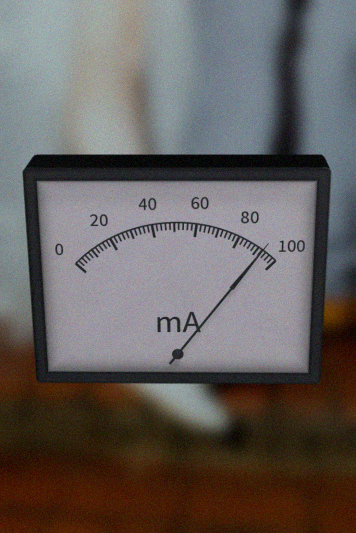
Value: 92,mA
